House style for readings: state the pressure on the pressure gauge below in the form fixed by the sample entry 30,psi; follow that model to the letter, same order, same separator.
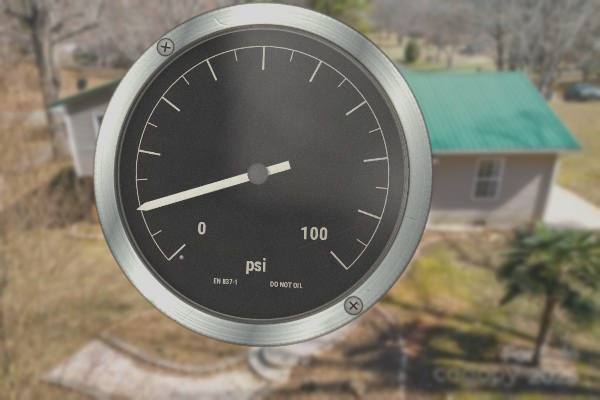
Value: 10,psi
